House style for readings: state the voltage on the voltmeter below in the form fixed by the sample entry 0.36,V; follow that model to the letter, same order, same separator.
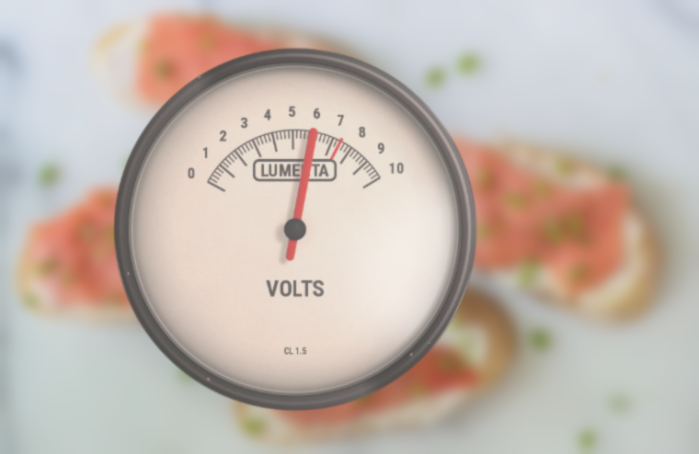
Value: 6,V
